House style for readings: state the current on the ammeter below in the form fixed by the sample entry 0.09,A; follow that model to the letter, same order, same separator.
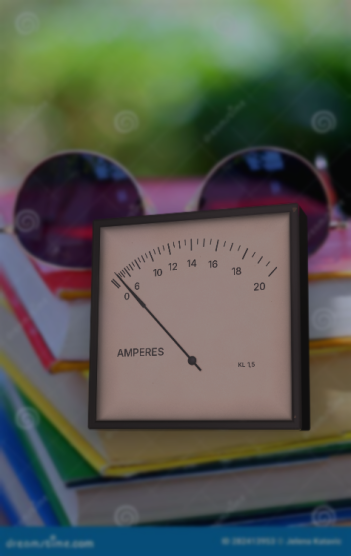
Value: 4,A
